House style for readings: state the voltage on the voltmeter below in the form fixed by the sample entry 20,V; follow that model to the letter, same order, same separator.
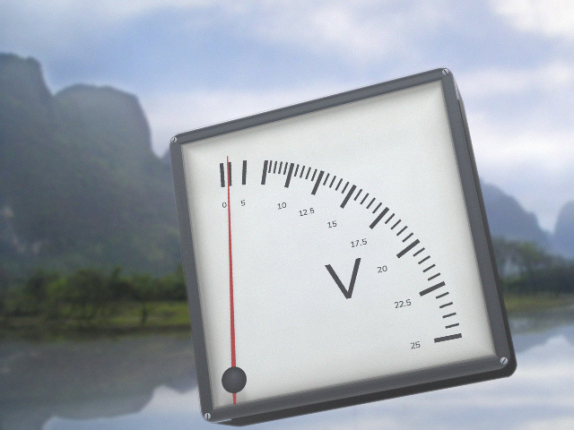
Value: 2.5,V
